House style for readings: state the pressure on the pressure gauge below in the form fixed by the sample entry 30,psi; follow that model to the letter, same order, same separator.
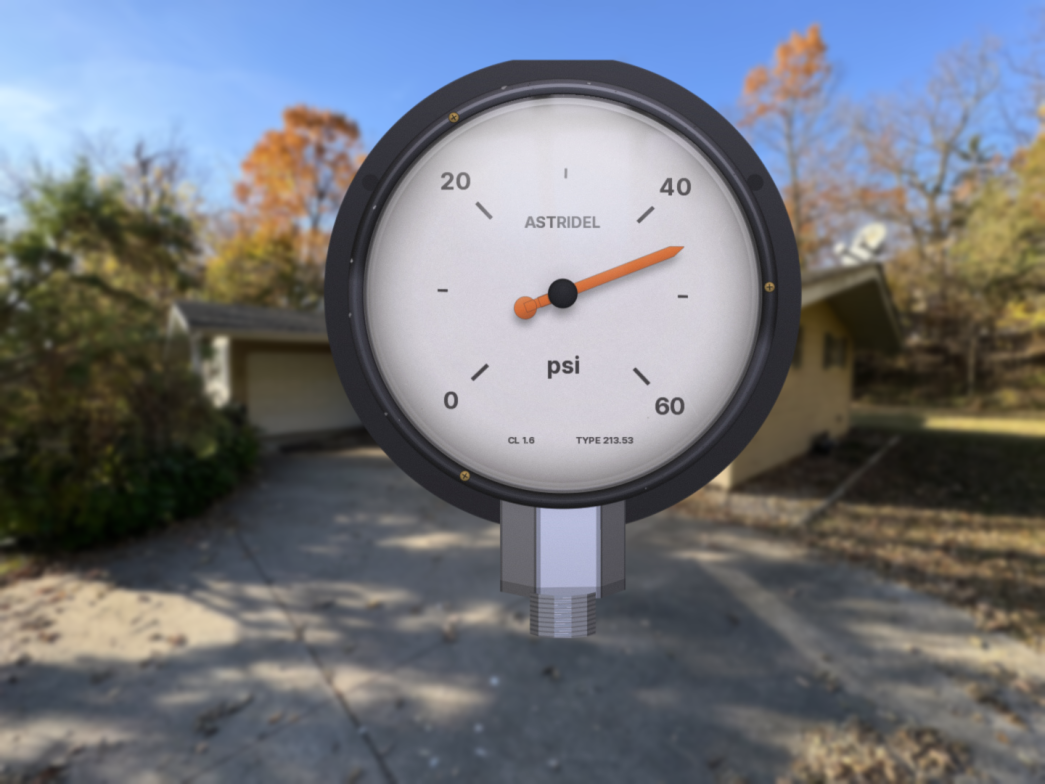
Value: 45,psi
